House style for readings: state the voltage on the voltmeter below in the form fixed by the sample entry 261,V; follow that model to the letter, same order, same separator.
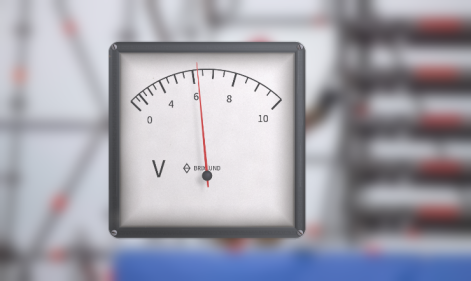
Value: 6.25,V
